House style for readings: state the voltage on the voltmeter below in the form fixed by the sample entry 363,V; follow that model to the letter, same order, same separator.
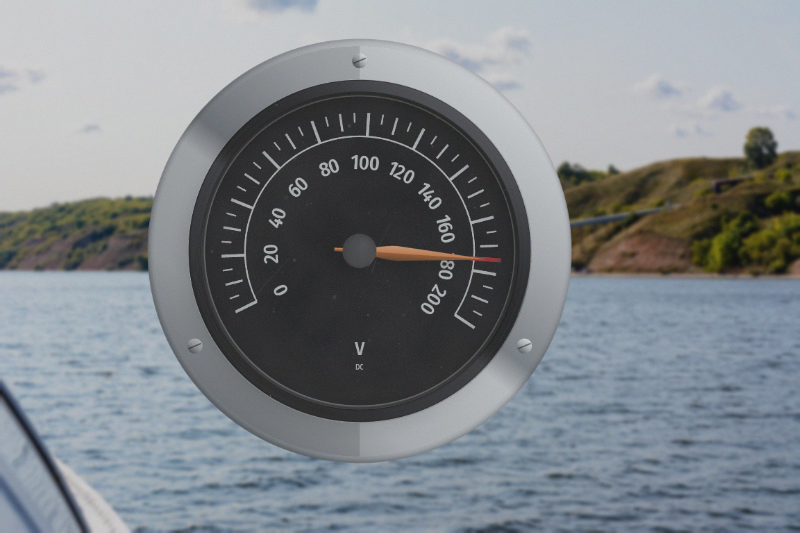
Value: 175,V
